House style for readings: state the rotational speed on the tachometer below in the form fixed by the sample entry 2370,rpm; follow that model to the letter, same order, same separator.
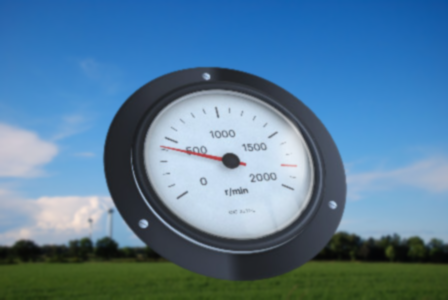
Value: 400,rpm
